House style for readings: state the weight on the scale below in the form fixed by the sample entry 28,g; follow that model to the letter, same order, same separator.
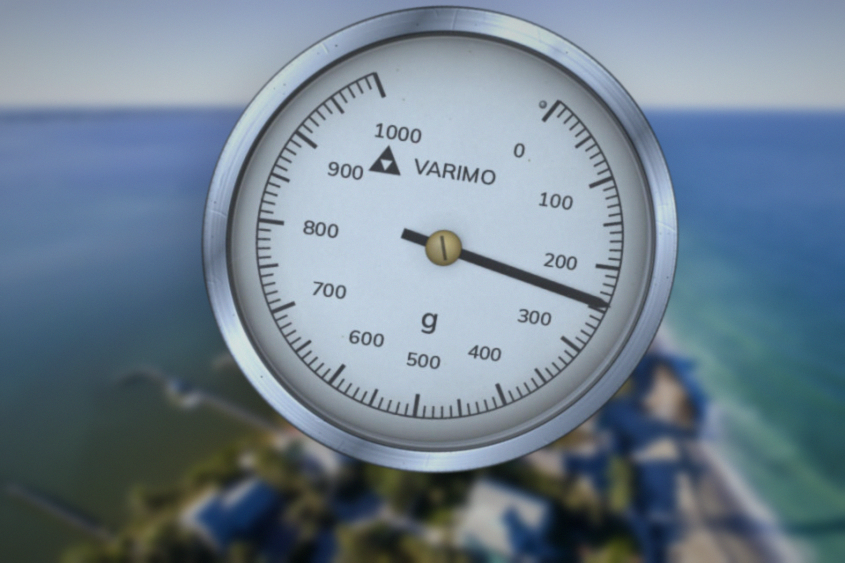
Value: 240,g
